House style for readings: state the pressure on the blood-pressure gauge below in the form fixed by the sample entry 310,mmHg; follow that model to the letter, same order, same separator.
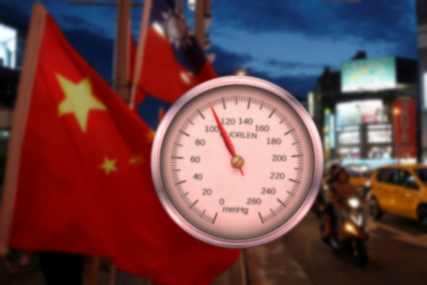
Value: 110,mmHg
